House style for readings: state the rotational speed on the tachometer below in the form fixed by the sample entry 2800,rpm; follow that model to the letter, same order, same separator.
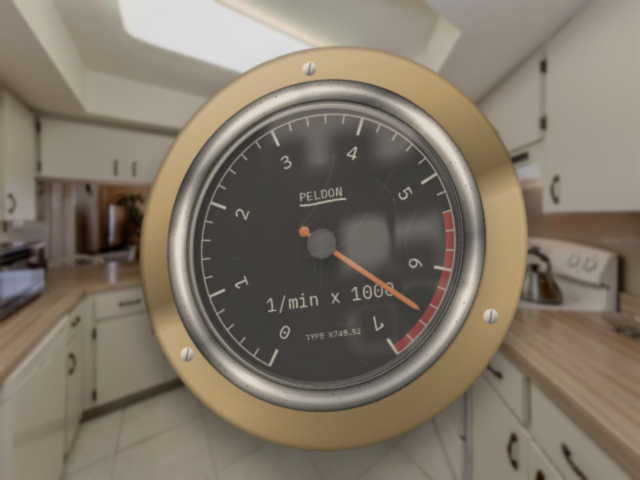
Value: 6500,rpm
